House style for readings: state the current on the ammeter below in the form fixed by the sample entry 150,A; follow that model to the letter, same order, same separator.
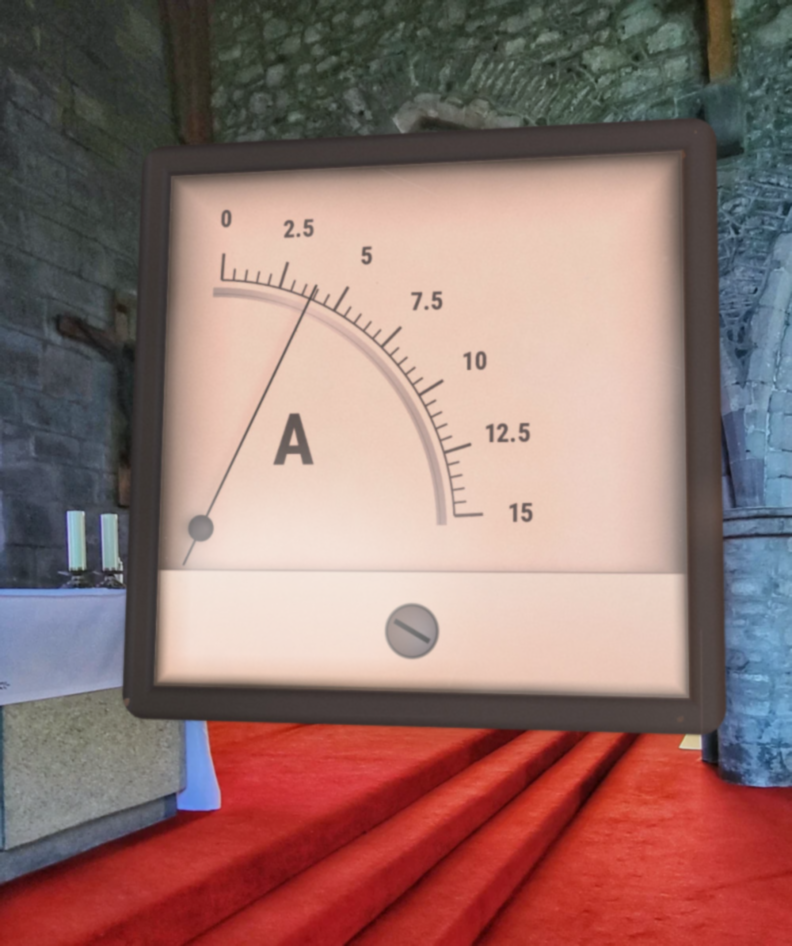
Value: 4,A
